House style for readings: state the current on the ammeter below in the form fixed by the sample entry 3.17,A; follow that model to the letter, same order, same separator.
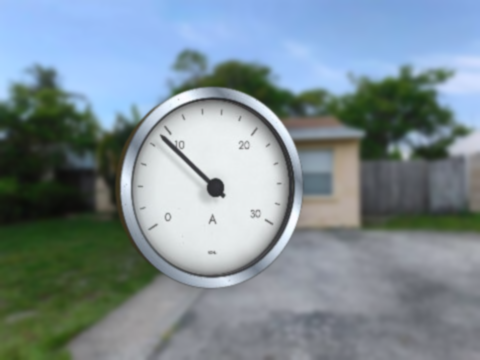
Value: 9,A
